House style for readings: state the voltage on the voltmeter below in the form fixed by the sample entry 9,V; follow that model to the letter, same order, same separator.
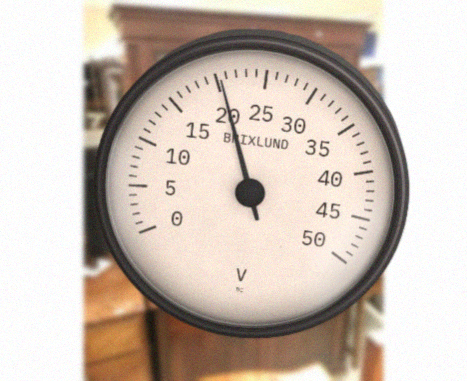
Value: 20.5,V
